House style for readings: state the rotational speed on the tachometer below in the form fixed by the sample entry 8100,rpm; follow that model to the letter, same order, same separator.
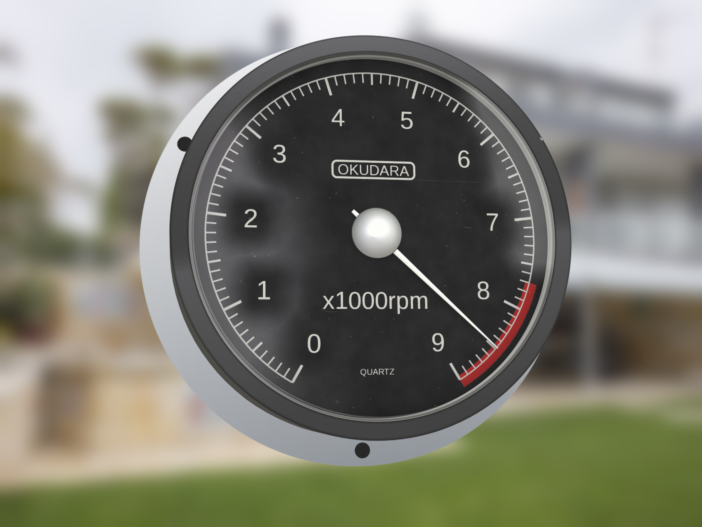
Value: 8500,rpm
